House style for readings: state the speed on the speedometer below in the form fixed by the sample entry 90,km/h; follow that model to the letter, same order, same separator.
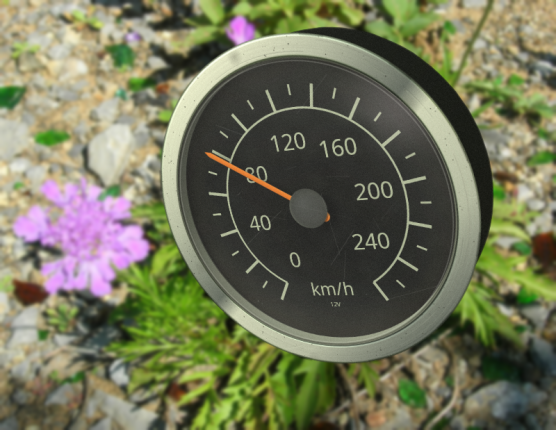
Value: 80,km/h
